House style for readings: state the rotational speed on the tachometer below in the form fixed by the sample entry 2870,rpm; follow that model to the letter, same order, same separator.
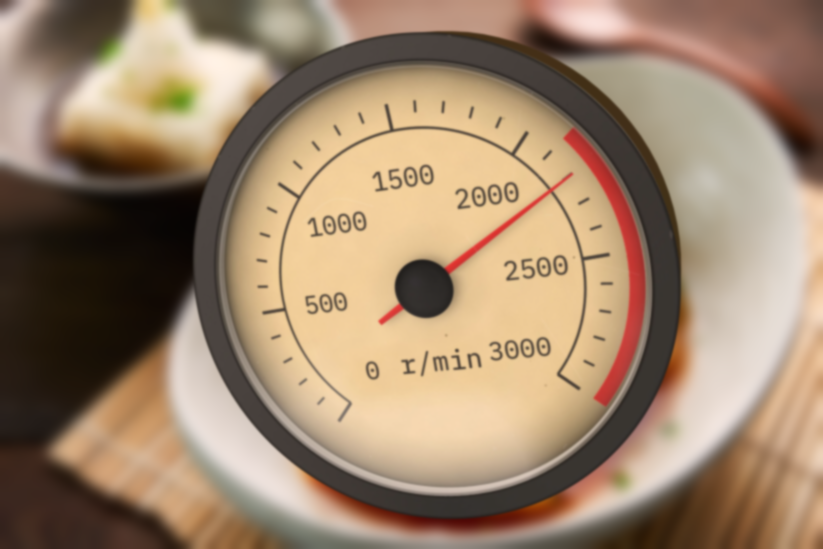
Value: 2200,rpm
